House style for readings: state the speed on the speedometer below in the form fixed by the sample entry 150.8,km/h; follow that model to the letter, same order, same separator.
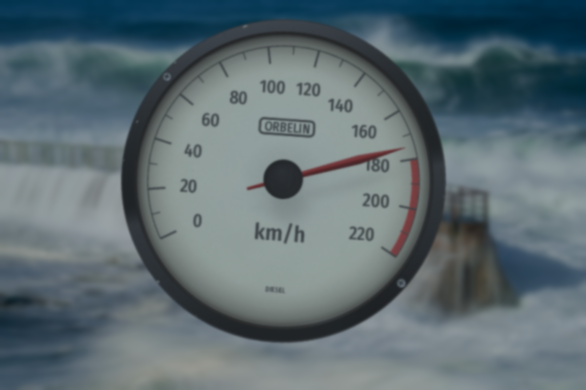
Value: 175,km/h
